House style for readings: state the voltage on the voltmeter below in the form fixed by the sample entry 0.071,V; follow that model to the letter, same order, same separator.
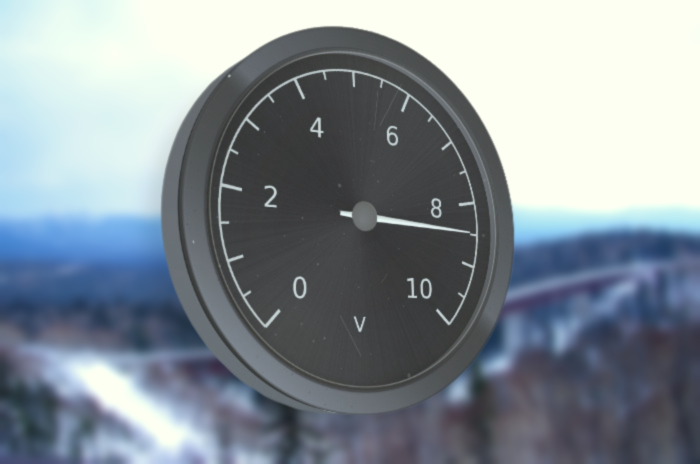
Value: 8.5,V
